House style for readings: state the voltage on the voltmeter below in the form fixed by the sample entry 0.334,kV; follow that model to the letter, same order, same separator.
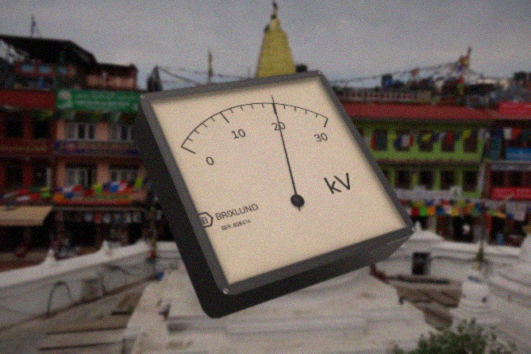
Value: 20,kV
